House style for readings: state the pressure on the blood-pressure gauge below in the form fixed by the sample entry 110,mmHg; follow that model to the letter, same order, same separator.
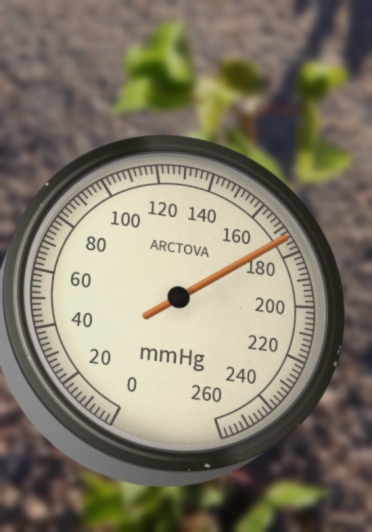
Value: 174,mmHg
